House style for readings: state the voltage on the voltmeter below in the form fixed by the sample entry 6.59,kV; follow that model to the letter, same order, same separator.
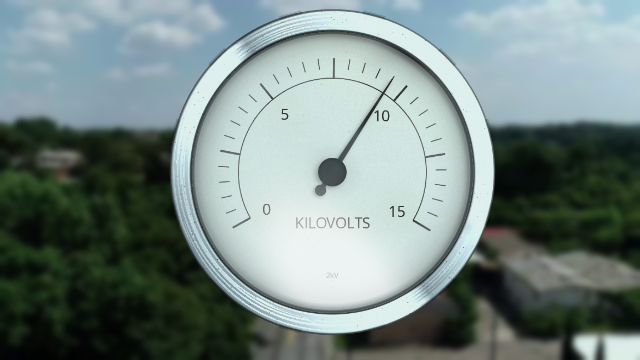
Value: 9.5,kV
